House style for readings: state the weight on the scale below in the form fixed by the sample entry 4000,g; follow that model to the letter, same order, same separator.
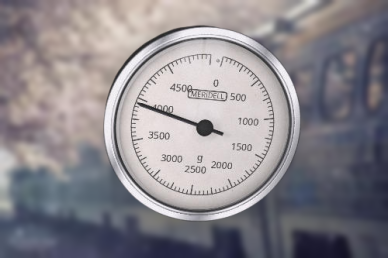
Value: 3950,g
